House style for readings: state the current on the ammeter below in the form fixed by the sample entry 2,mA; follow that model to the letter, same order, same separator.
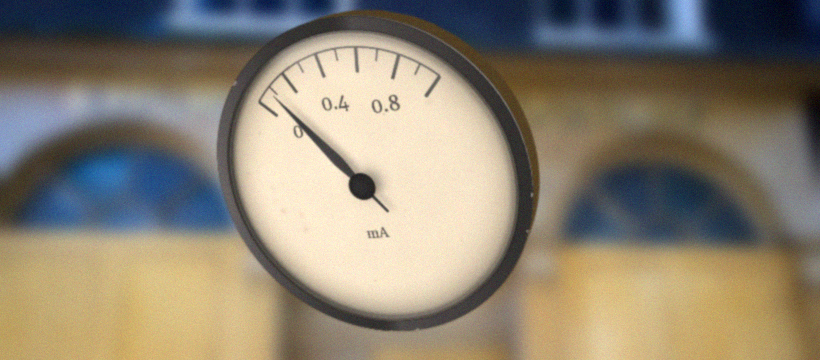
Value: 0.1,mA
